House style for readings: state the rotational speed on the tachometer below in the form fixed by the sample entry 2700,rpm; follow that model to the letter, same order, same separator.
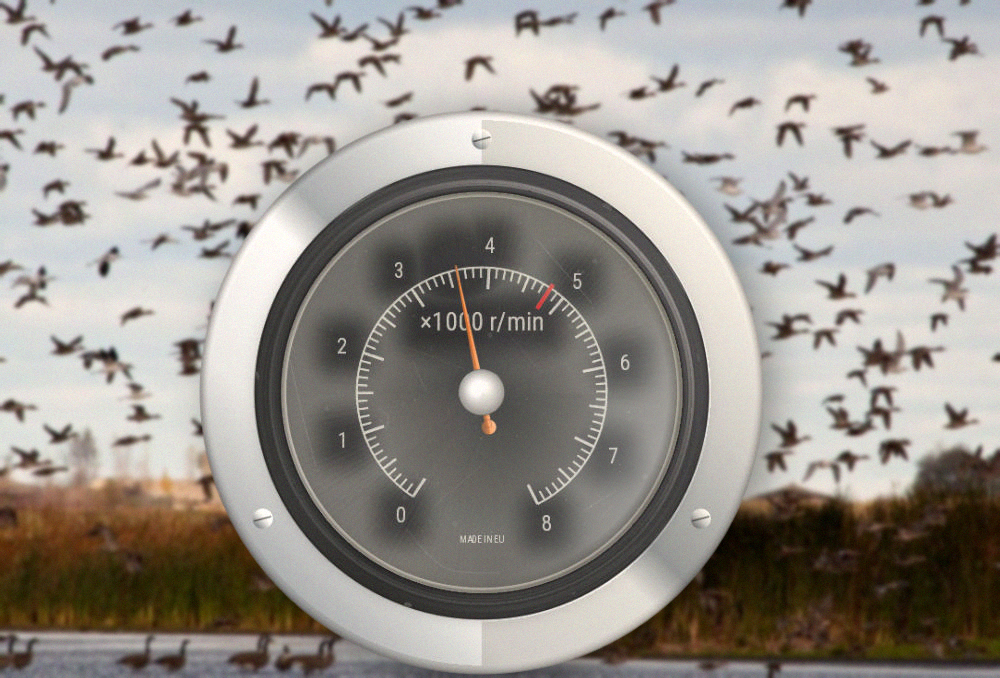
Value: 3600,rpm
